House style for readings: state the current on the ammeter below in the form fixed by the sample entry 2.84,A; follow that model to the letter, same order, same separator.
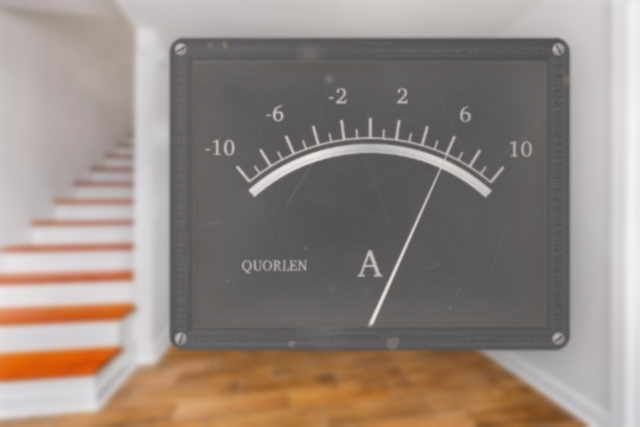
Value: 6,A
